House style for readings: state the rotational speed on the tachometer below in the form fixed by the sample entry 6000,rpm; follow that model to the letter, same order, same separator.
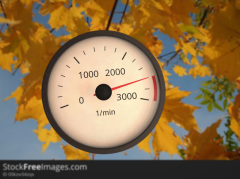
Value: 2600,rpm
